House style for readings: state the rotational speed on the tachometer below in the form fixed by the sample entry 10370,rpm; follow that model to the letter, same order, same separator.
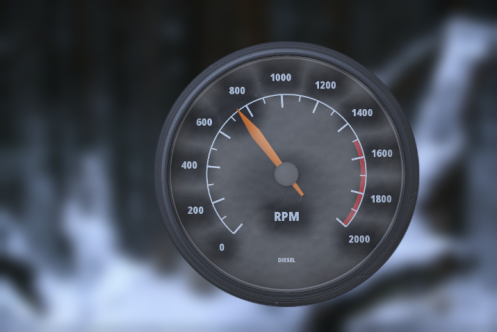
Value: 750,rpm
